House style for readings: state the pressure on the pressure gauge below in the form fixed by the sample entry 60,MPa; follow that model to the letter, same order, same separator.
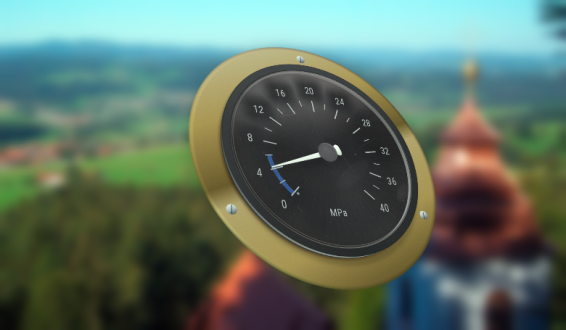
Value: 4,MPa
